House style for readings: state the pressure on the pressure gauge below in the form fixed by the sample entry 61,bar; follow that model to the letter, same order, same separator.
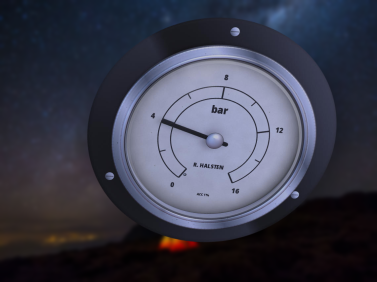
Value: 4,bar
